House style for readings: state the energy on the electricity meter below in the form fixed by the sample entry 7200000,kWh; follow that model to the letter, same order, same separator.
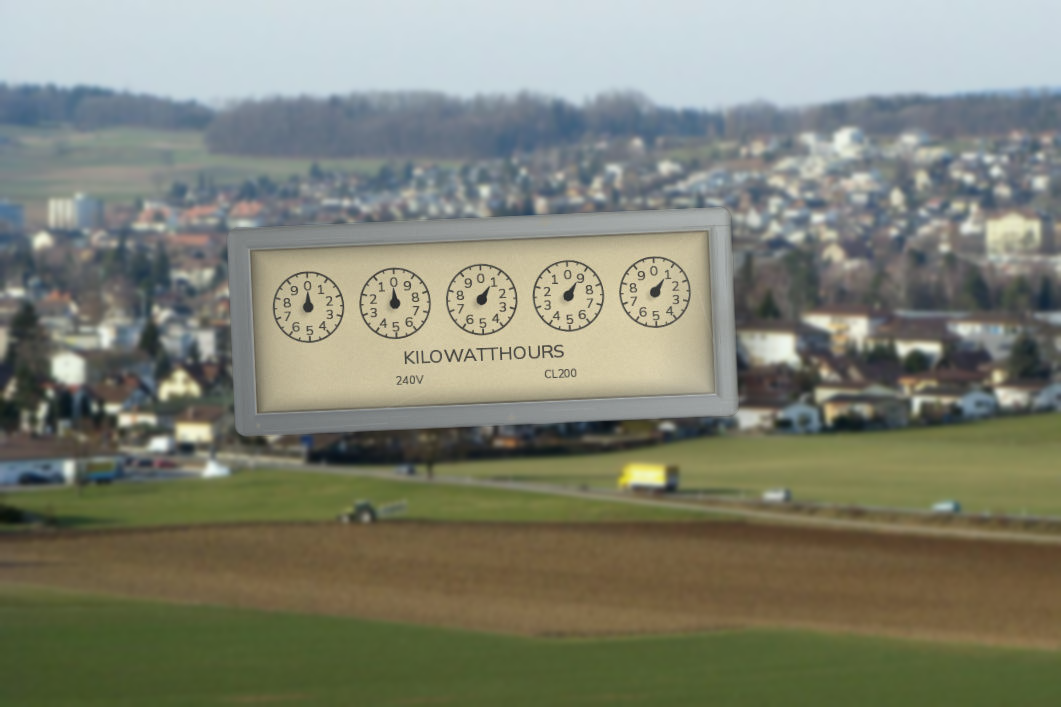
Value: 91,kWh
